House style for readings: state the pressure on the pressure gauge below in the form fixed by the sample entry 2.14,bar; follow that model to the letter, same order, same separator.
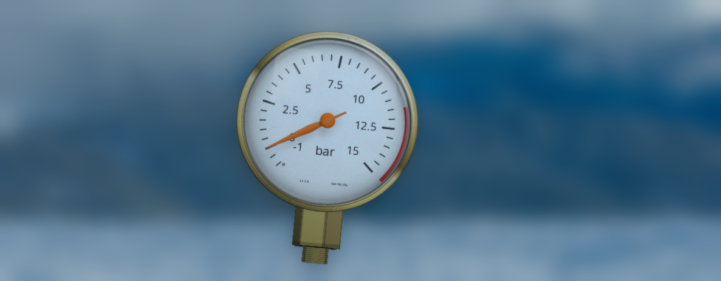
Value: 0,bar
